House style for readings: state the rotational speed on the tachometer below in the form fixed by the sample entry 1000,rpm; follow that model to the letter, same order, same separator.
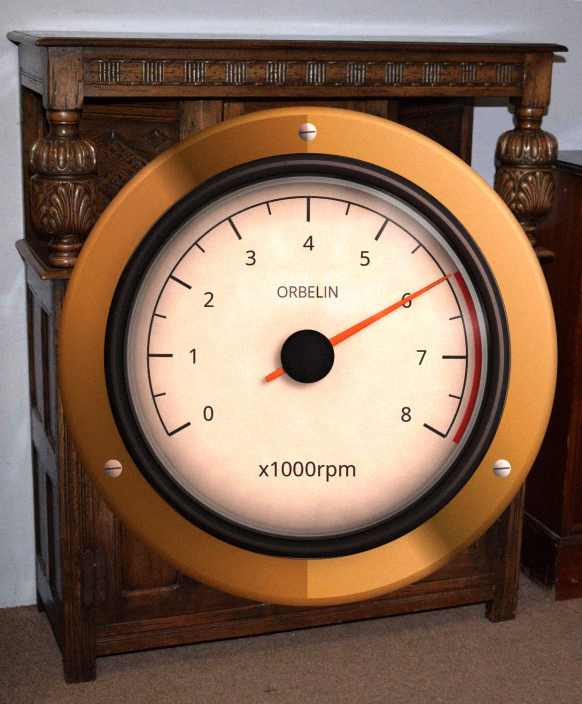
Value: 6000,rpm
